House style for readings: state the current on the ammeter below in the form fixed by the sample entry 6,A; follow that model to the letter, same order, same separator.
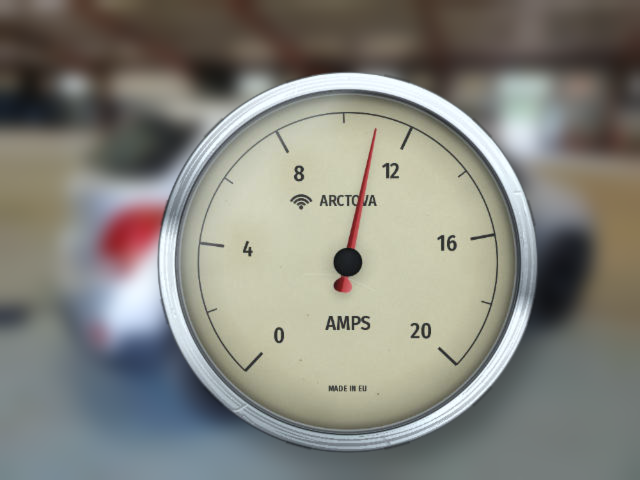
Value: 11,A
